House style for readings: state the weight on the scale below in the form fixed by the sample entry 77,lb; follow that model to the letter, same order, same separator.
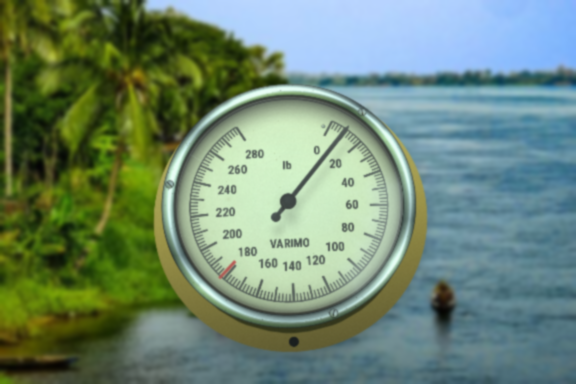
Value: 10,lb
